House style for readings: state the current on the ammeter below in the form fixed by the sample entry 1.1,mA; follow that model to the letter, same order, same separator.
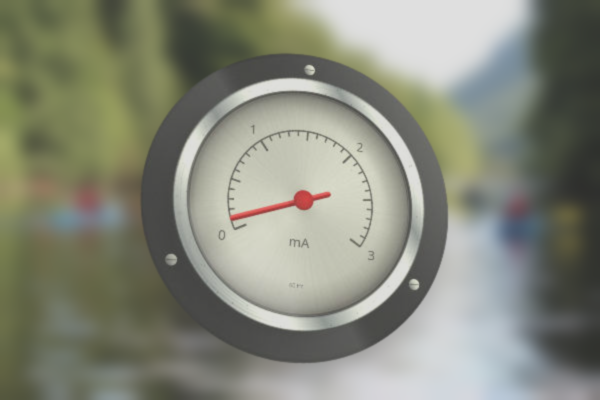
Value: 0.1,mA
